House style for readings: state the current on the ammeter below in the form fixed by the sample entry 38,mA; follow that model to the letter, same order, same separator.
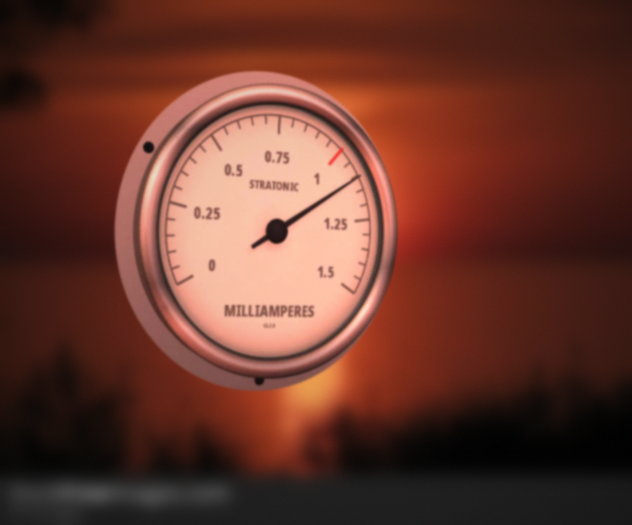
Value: 1.1,mA
